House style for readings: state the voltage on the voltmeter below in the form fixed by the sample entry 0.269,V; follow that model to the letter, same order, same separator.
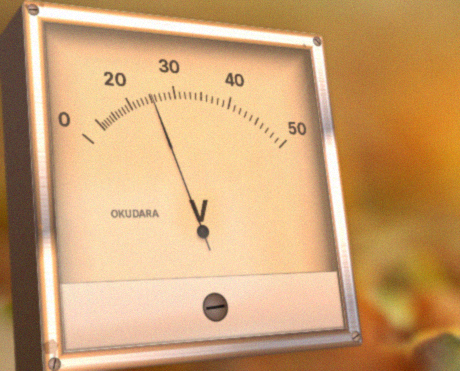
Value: 25,V
